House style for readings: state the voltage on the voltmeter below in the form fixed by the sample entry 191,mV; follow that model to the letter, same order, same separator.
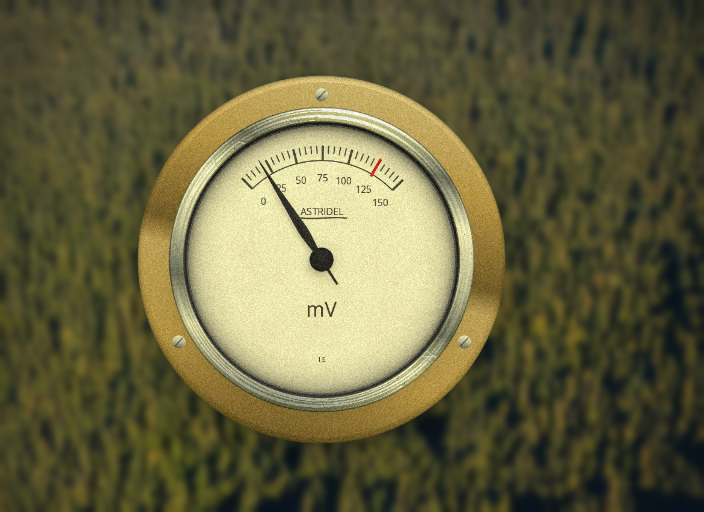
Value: 20,mV
